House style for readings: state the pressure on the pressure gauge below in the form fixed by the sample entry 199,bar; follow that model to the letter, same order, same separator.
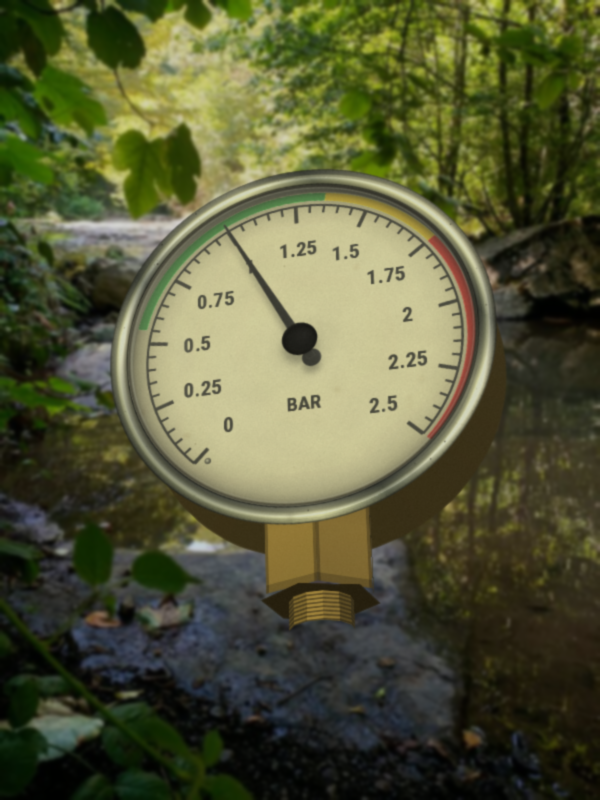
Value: 1,bar
